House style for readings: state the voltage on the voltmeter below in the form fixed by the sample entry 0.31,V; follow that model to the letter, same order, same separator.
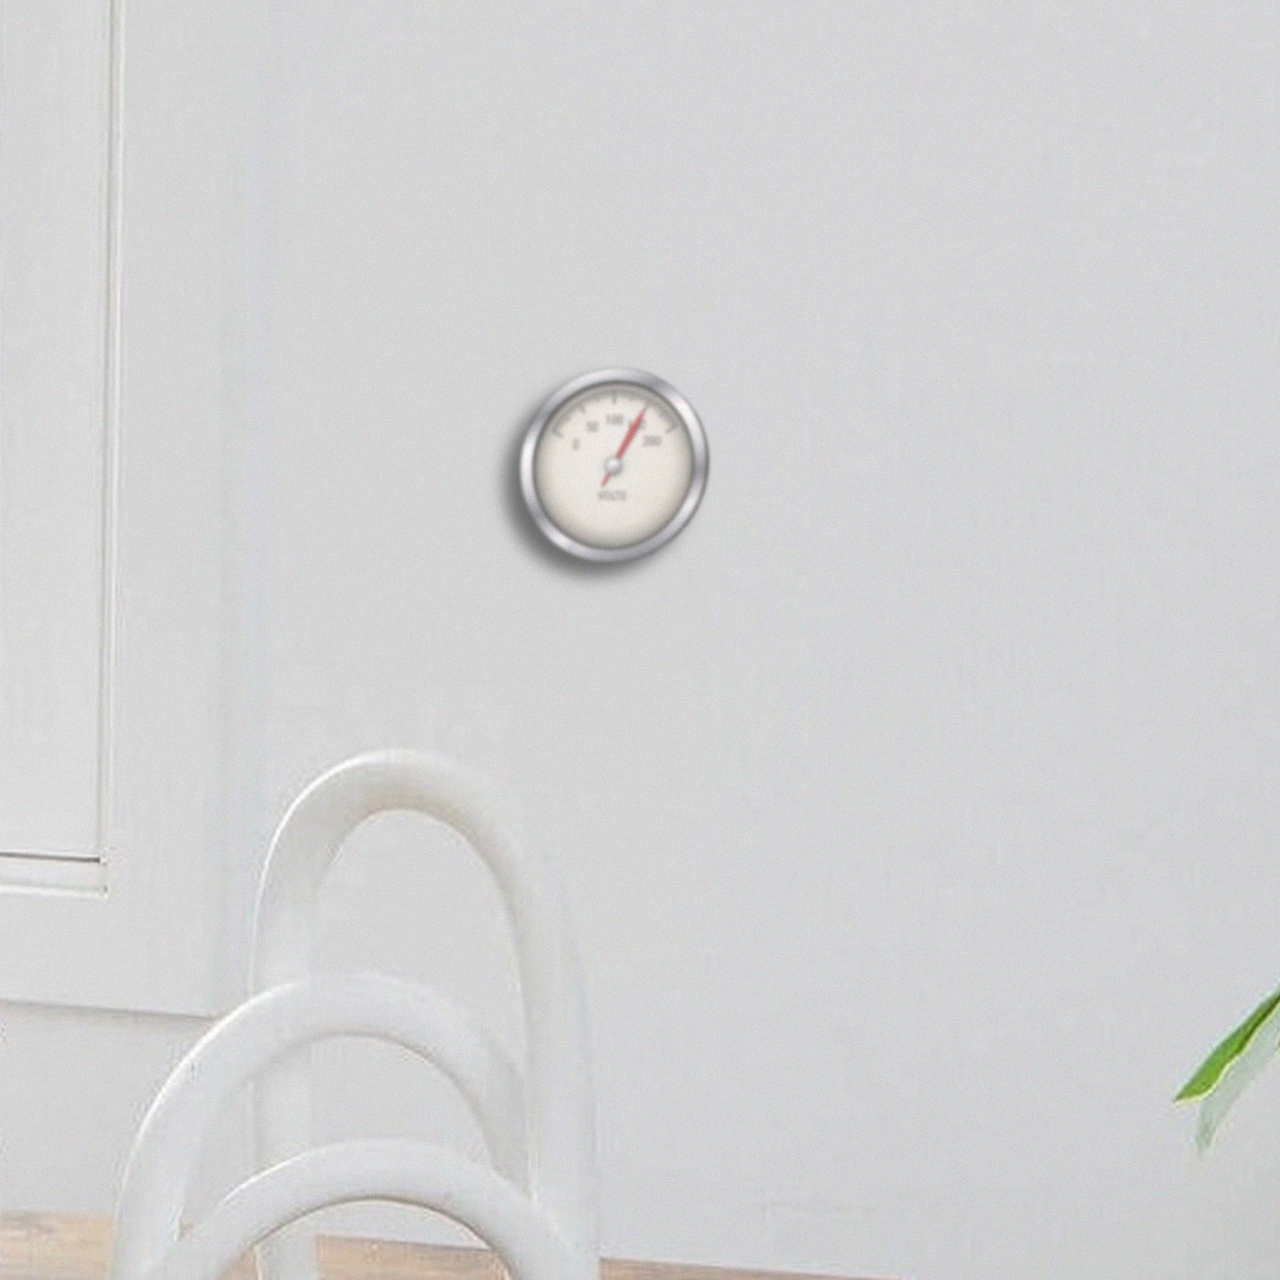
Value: 150,V
